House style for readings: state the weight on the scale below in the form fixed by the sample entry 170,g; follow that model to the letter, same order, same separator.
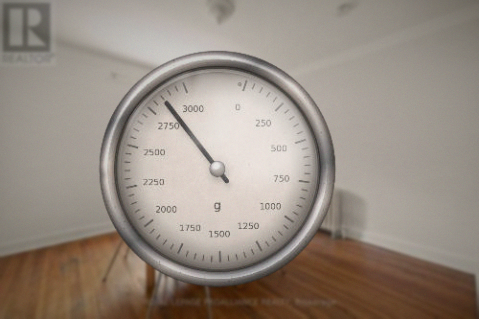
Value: 2850,g
